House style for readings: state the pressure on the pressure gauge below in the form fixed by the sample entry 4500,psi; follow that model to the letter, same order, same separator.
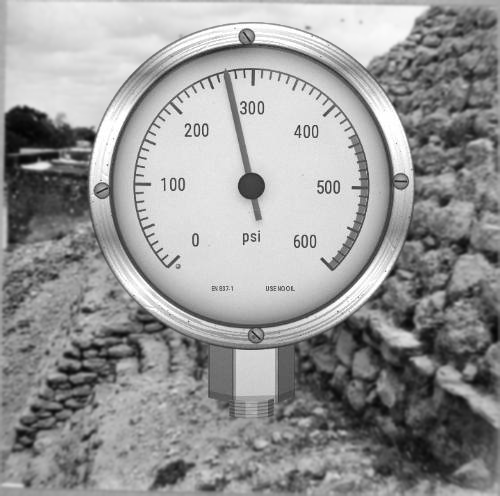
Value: 270,psi
